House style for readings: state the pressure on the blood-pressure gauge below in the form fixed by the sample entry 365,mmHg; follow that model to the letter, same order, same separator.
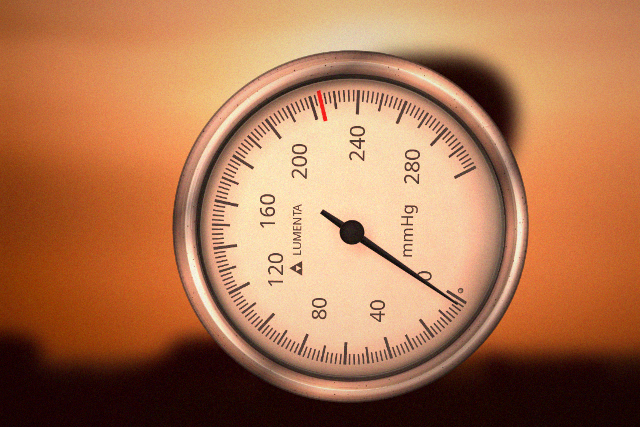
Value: 2,mmHg
